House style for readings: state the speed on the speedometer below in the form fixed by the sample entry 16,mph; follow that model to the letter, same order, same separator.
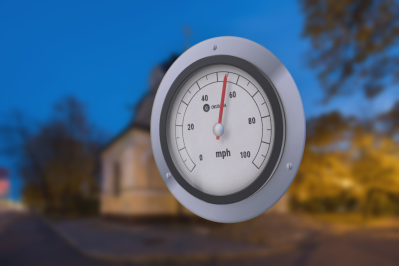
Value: 55,mph
